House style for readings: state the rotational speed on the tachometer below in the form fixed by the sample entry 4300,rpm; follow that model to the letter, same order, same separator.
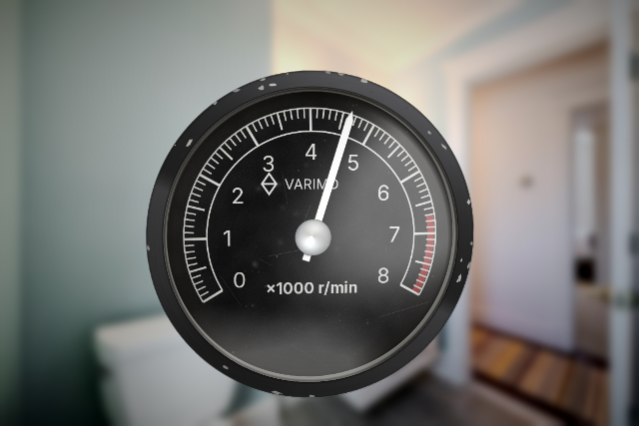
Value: 4600,rpm
